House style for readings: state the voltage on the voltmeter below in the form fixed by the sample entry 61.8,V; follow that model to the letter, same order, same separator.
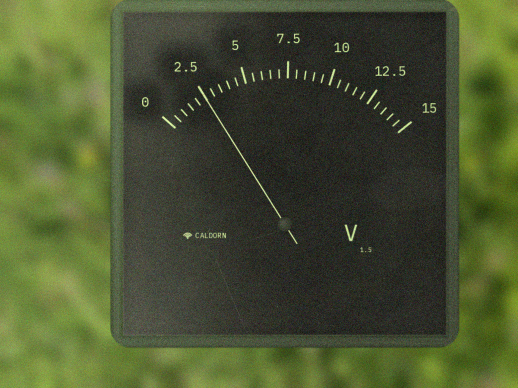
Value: 2.5,V
